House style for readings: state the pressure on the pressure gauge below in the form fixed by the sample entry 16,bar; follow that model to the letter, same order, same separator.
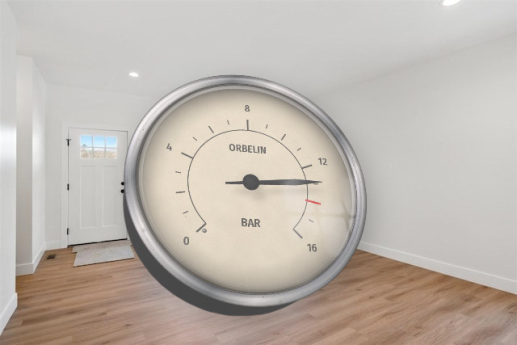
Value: 13,bar
